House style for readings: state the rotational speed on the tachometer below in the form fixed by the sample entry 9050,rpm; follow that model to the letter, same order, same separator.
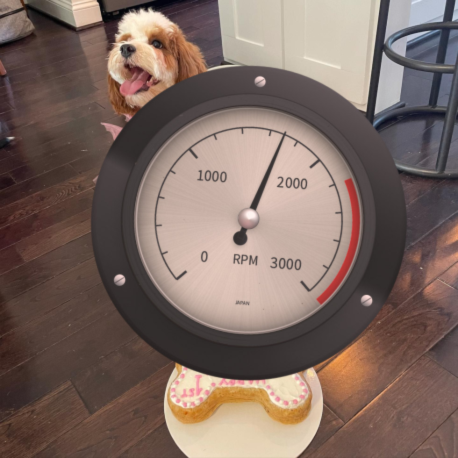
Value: 1700,rpm
